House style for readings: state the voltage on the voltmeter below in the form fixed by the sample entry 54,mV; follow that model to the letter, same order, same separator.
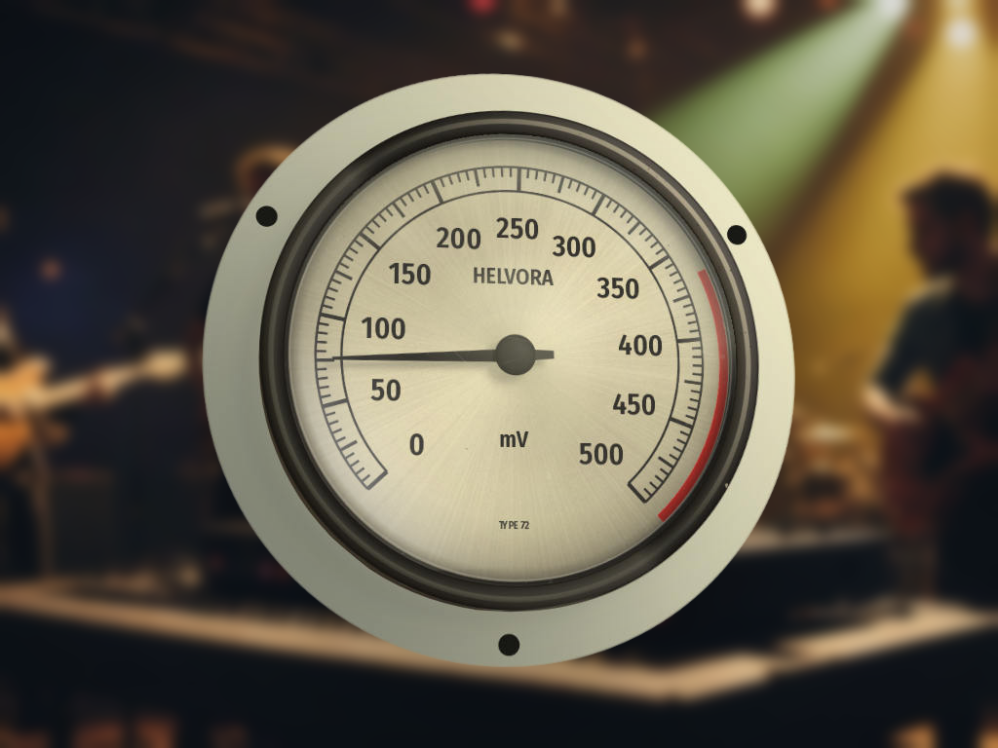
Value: 75,mV
